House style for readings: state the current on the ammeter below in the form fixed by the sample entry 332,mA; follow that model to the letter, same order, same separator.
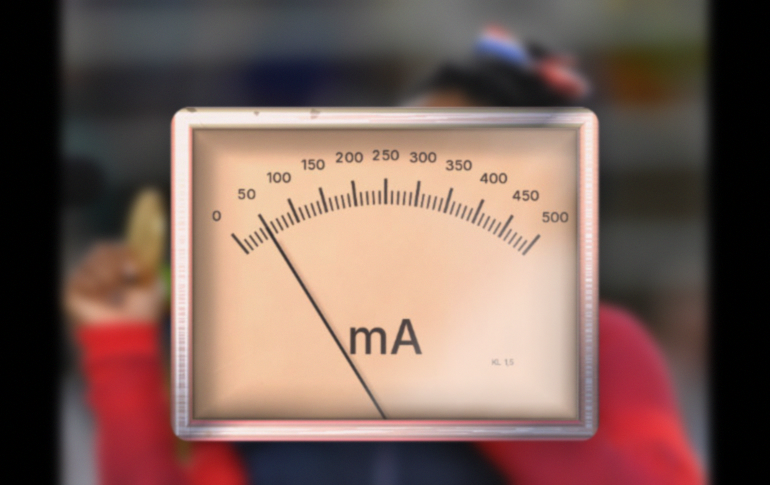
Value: 50,mA
